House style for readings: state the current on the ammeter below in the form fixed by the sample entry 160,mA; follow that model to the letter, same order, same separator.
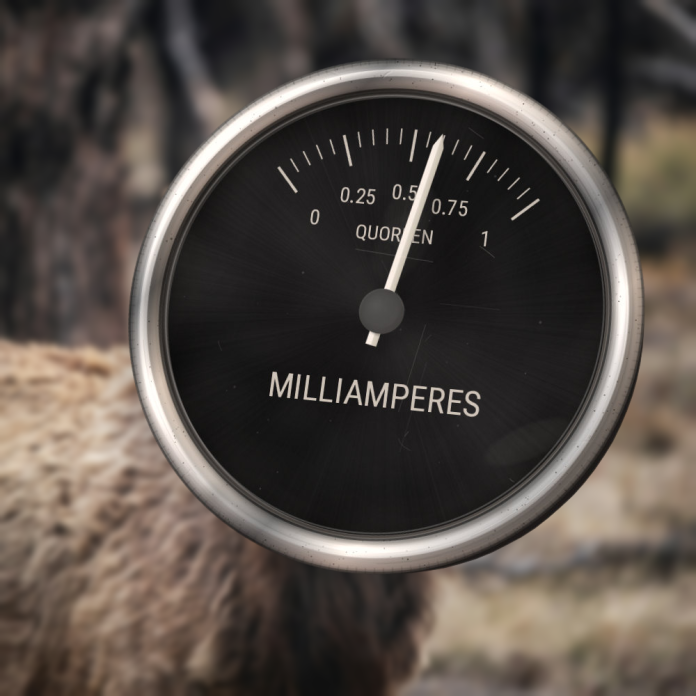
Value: 0.6,mA
